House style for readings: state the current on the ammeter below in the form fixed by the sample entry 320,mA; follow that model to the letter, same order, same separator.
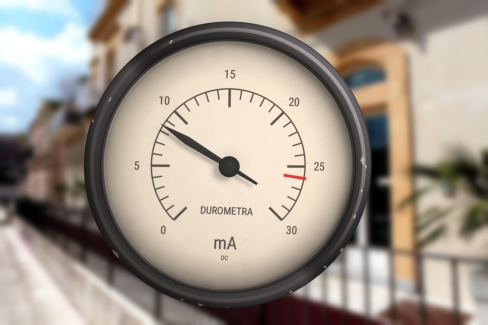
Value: 8.5,mA
